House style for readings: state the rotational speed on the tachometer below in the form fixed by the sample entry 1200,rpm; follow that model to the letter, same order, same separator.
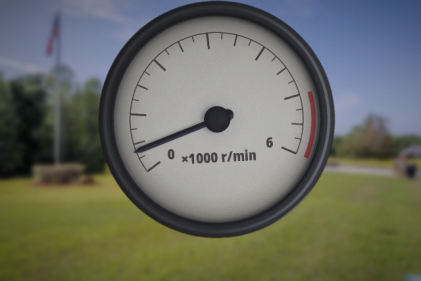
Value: 375,rpm
